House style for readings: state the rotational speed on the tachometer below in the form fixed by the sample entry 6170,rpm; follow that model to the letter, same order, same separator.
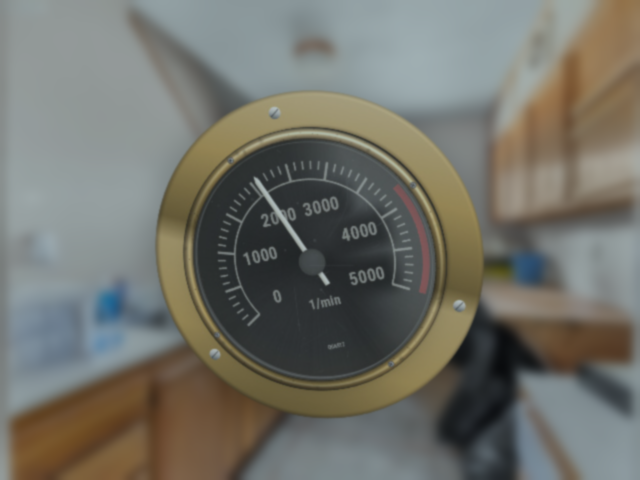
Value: 2100,rpm
